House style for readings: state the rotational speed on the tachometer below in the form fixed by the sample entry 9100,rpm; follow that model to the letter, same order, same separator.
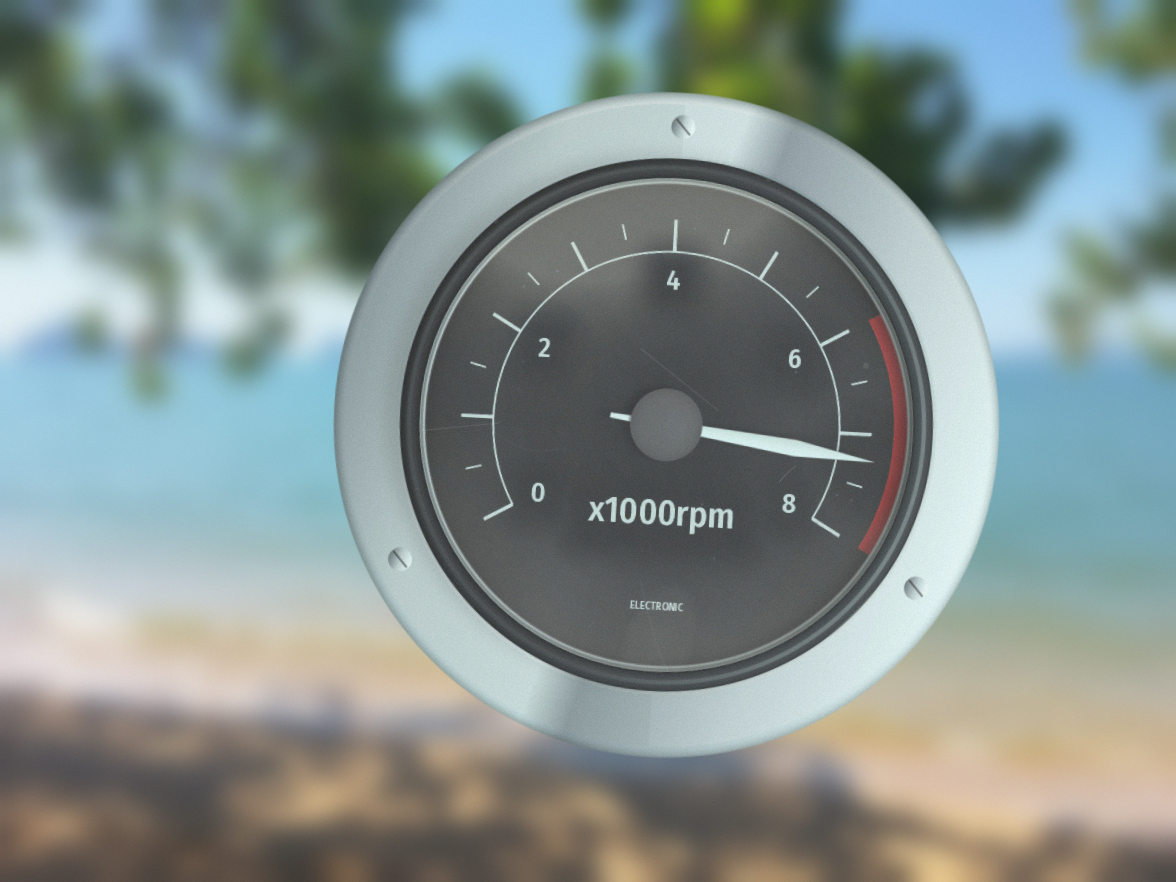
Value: 7250,rpm
